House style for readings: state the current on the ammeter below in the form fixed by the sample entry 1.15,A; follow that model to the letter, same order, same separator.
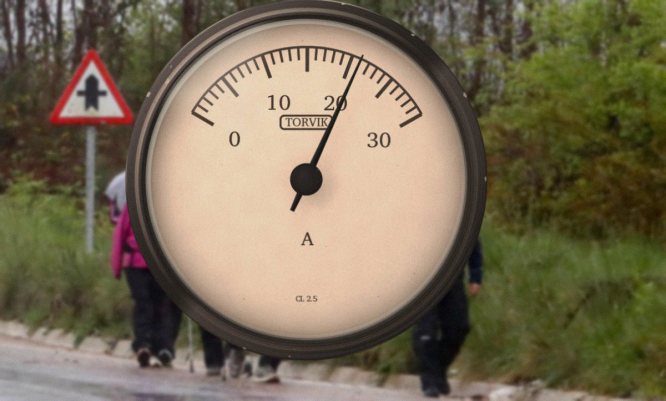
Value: 21,A
